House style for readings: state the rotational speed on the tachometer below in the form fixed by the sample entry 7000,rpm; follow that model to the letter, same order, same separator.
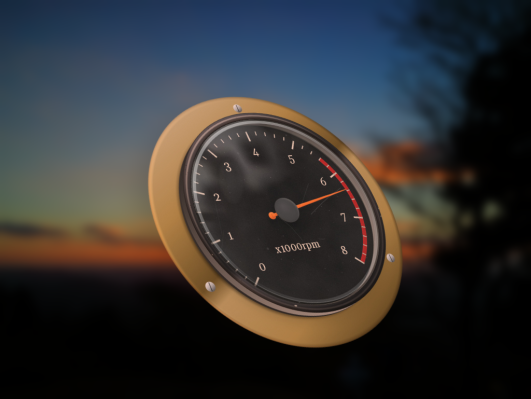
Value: 6400,rpm
